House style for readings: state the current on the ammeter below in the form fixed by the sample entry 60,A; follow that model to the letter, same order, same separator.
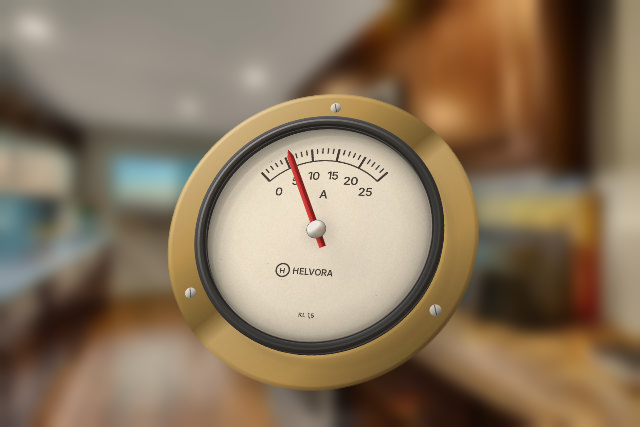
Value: 6,A
